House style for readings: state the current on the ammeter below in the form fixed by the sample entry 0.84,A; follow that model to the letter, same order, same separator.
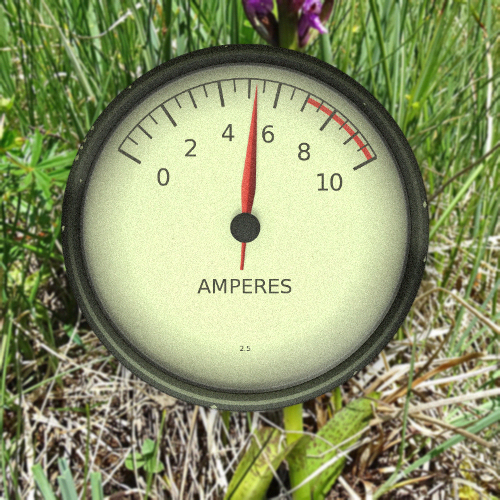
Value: 5.25,A
